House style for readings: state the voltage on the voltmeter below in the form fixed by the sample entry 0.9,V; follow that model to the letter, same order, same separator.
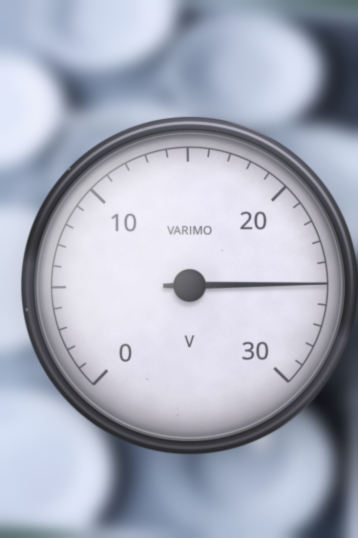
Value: 25,V
